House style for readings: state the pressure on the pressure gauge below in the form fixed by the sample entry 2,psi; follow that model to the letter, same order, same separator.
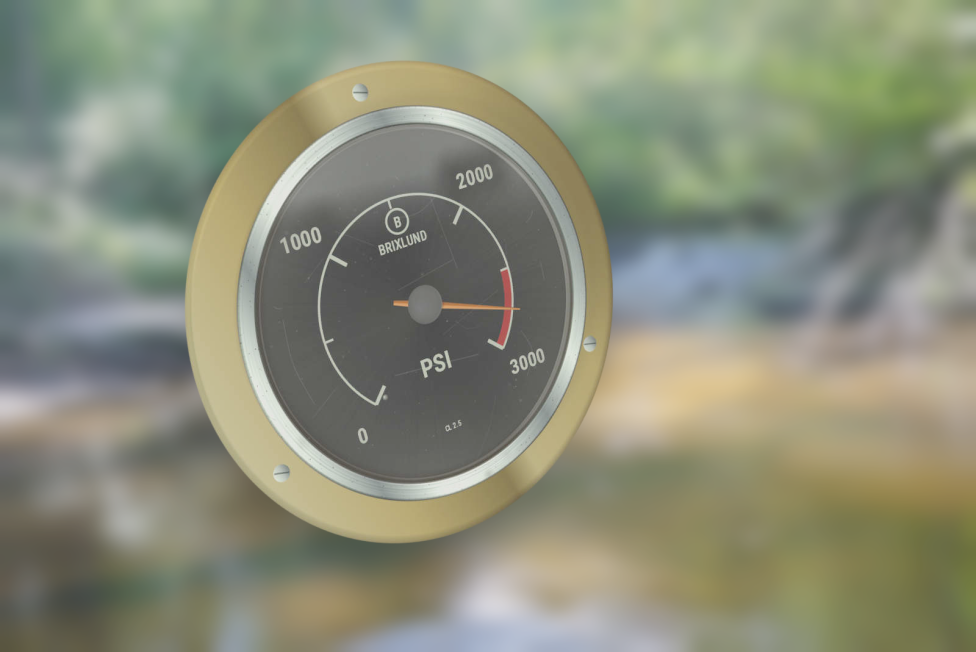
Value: 2750,psi
